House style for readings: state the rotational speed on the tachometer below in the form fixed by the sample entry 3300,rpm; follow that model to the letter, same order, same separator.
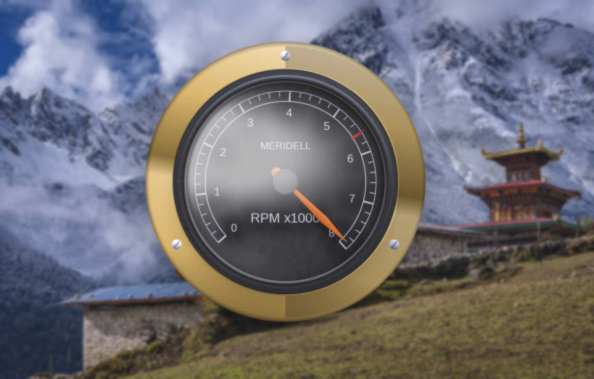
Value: 7900,rpm
